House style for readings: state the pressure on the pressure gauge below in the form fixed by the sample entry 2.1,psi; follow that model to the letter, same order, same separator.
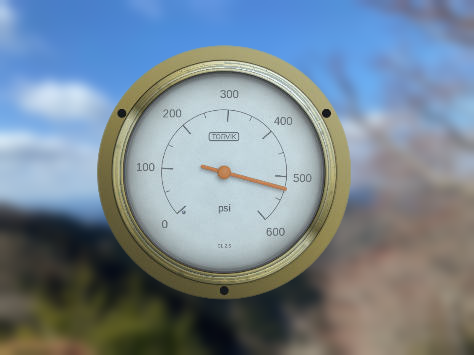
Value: 525,psi
